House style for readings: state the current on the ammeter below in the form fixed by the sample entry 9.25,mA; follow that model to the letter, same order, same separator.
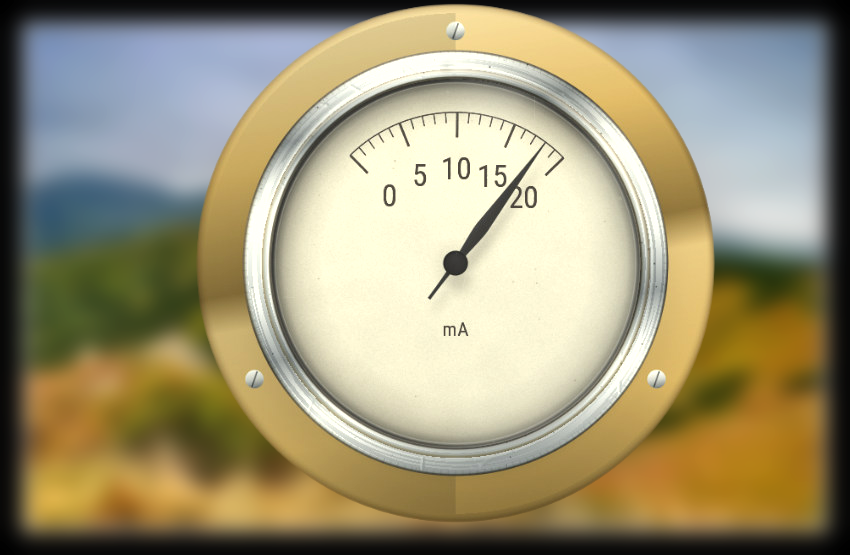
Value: 18,mA
